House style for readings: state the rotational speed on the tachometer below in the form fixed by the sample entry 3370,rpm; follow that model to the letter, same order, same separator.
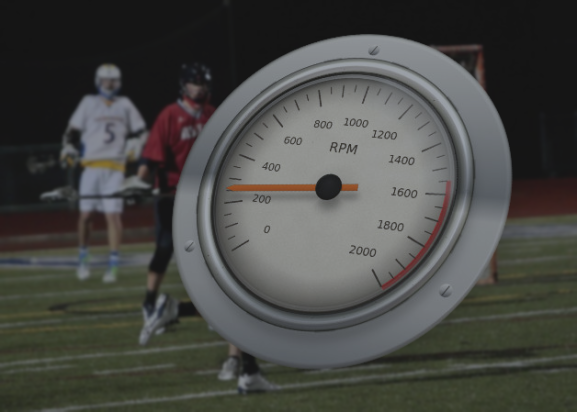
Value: 250,rpm
